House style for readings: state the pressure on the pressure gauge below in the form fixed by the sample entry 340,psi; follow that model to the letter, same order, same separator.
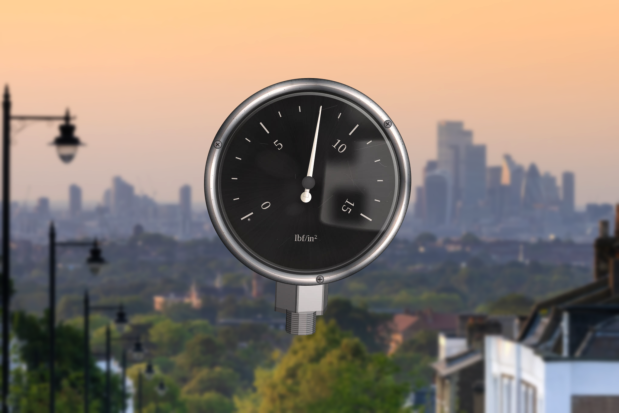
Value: 8,psi
